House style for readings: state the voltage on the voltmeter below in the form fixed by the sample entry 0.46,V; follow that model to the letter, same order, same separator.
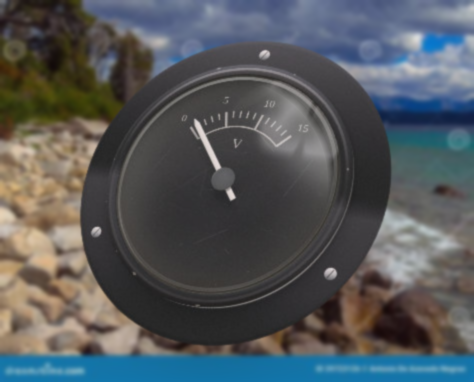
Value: 1,V
